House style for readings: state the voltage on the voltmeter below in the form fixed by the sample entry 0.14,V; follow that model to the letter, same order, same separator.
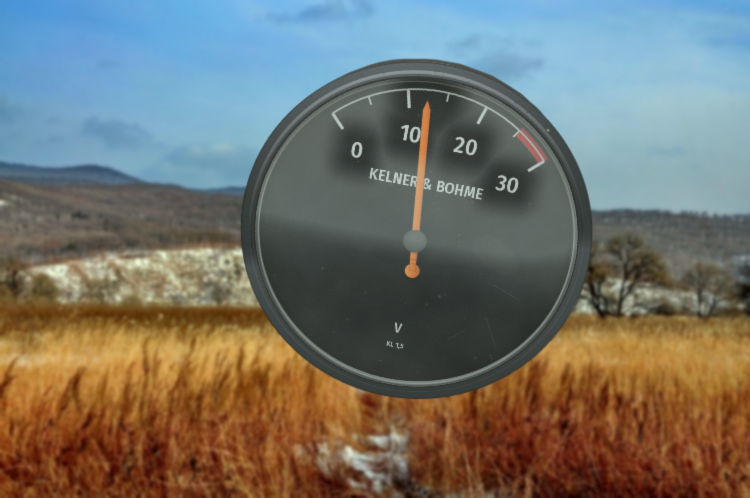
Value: 12.5,V
